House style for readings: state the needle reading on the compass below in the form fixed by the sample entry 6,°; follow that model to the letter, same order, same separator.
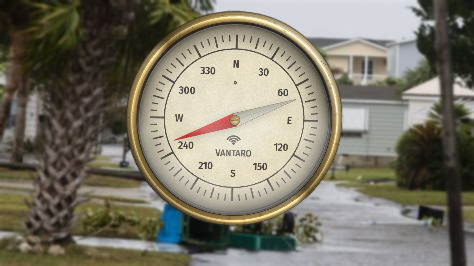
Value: 250,°
